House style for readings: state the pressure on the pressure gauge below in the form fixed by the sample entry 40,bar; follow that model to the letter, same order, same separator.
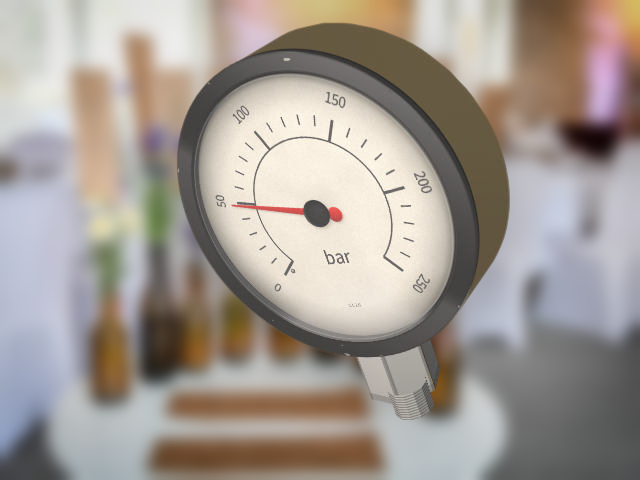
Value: 50,bar
